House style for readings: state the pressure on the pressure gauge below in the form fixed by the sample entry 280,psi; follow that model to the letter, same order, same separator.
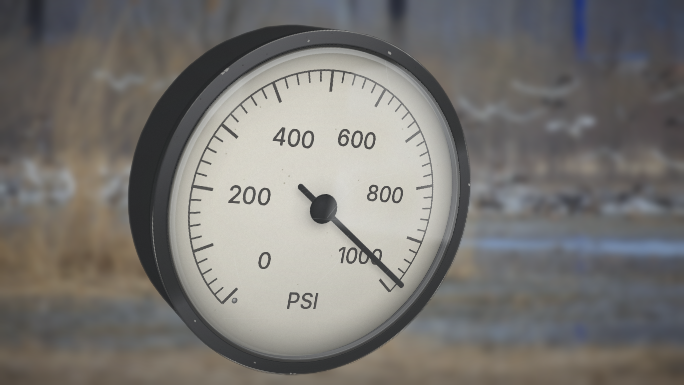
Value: 980,psi
